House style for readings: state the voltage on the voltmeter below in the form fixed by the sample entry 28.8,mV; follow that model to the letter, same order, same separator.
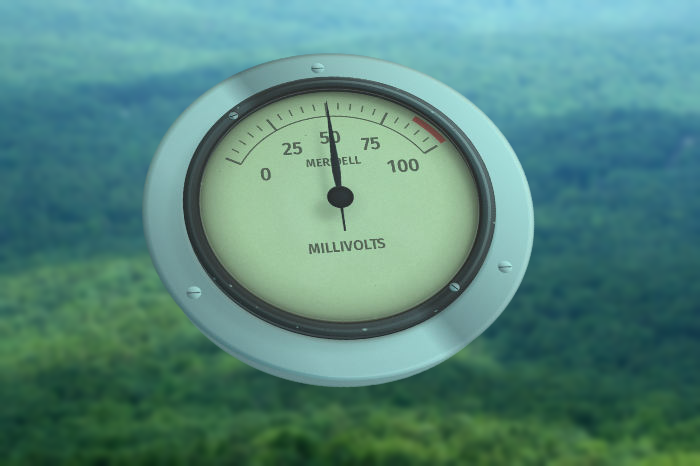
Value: 50,mV
